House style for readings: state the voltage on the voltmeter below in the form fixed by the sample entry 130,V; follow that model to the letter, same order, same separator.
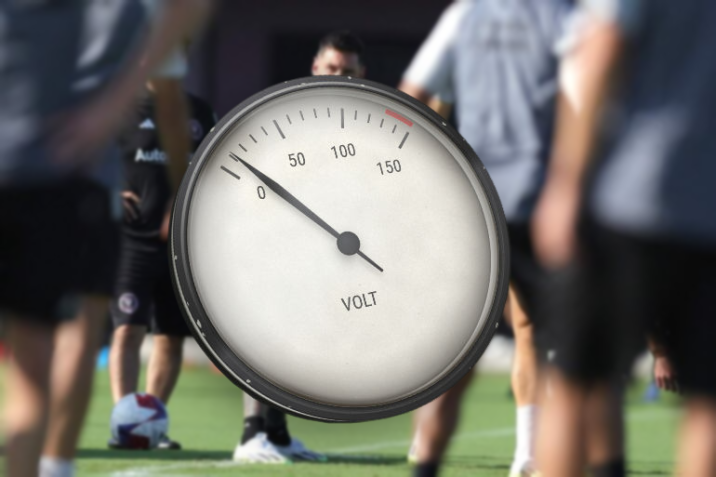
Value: 10,V
